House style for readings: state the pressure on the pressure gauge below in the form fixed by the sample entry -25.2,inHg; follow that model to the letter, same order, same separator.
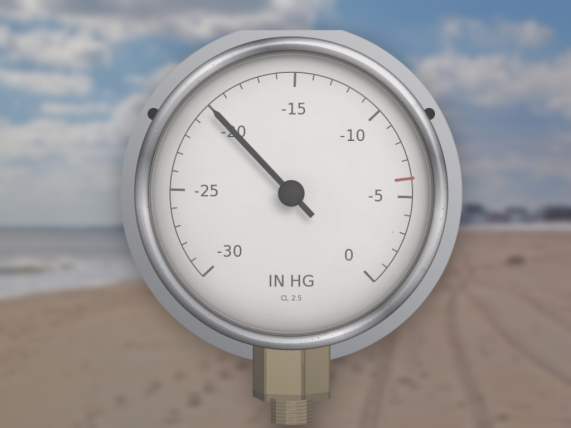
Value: -20,inHg
